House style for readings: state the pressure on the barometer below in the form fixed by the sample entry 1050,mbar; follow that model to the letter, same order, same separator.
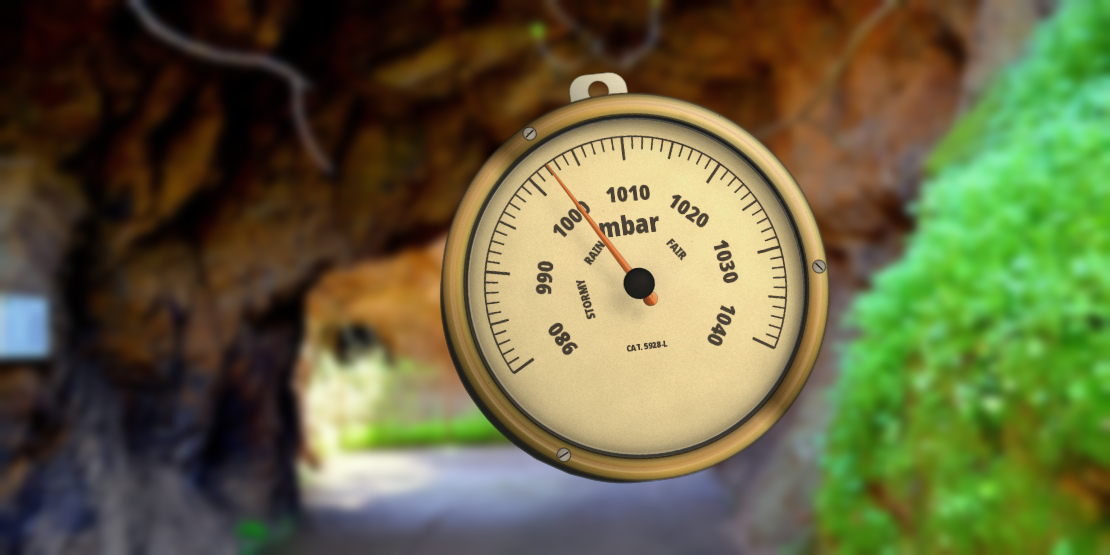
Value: 1002,mbar
